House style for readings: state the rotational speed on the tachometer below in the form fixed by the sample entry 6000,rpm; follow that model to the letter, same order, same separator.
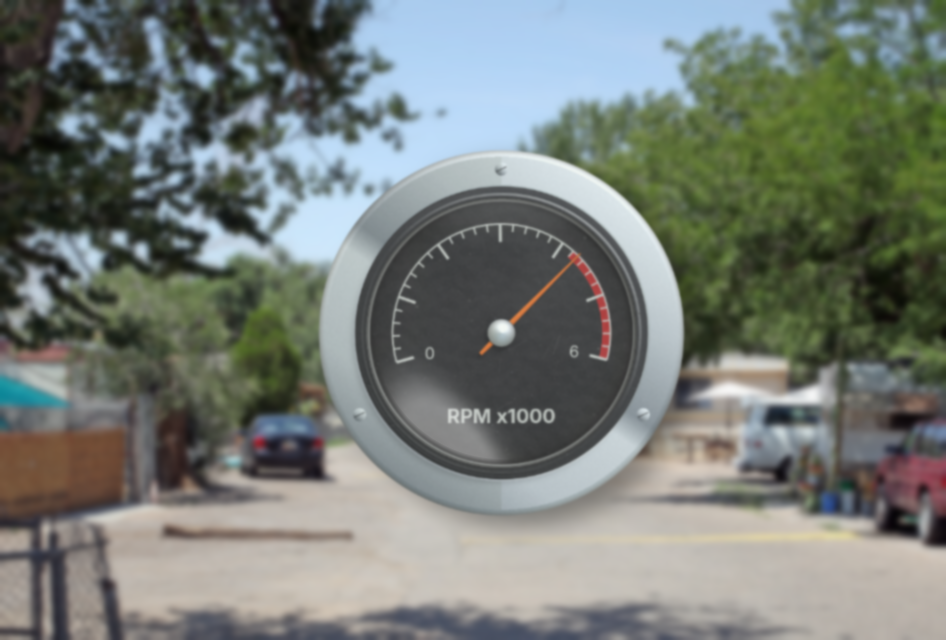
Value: 4300,rpm
